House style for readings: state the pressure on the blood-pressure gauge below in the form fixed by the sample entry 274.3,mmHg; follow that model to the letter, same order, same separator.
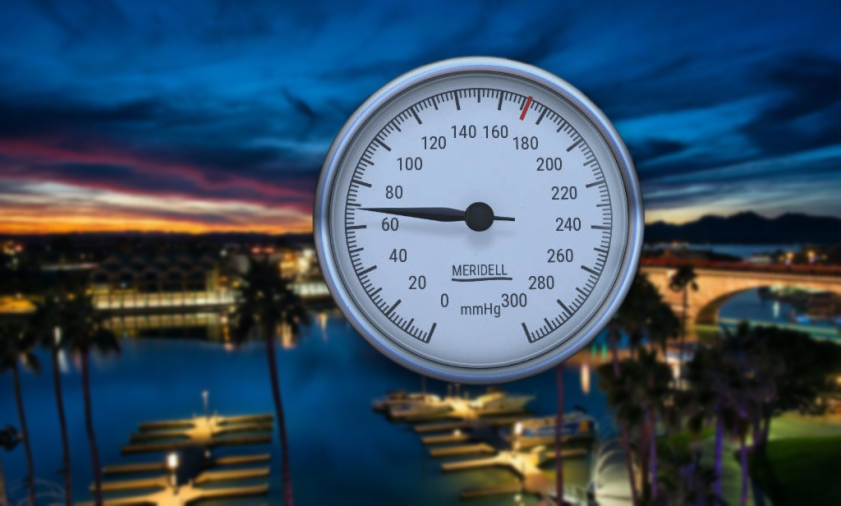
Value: 68,mmHg
